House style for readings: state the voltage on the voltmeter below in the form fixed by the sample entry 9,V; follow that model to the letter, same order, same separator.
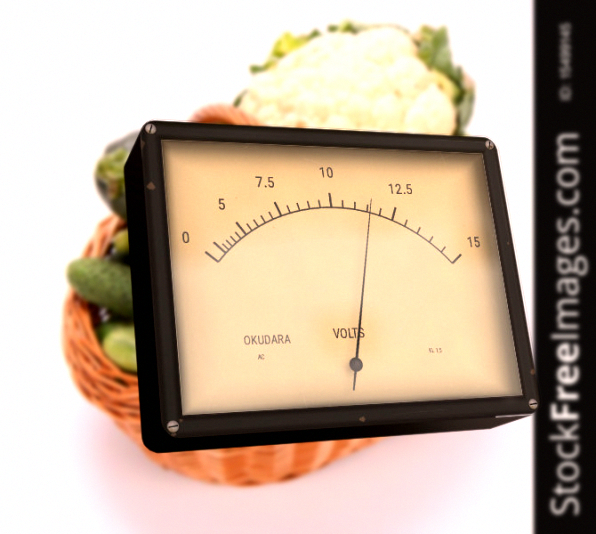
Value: 11.5,V
